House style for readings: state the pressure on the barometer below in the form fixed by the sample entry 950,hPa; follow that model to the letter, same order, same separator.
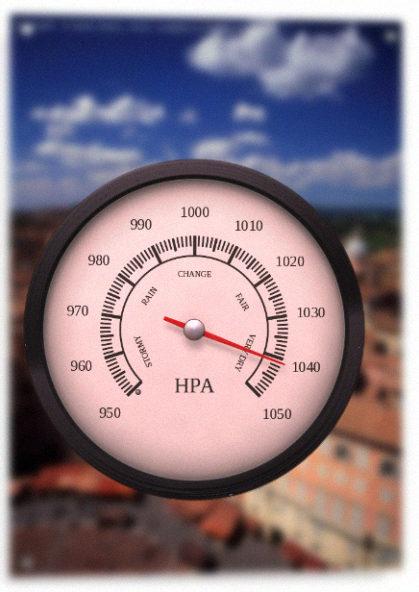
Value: 1041,hPa
